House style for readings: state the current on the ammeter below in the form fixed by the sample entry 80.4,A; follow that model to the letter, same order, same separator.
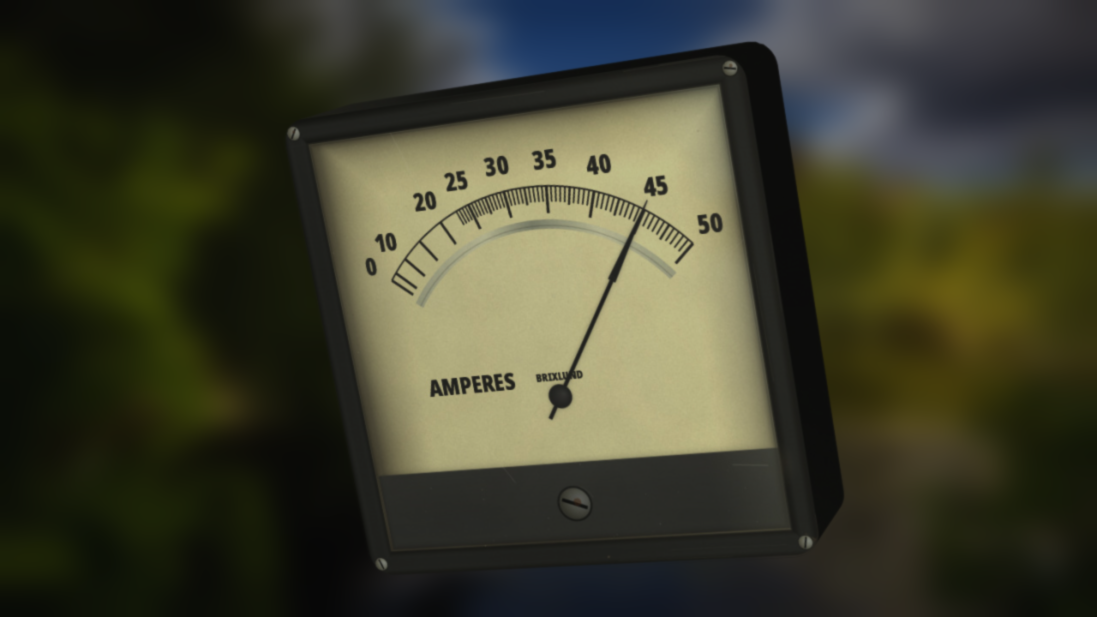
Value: 45,A
